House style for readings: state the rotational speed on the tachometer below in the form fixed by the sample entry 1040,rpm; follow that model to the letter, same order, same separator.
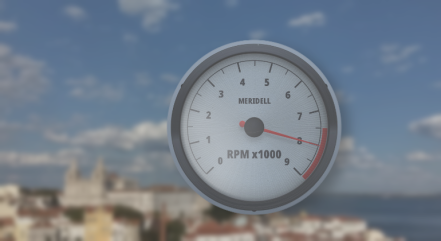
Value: 8000,rpm
